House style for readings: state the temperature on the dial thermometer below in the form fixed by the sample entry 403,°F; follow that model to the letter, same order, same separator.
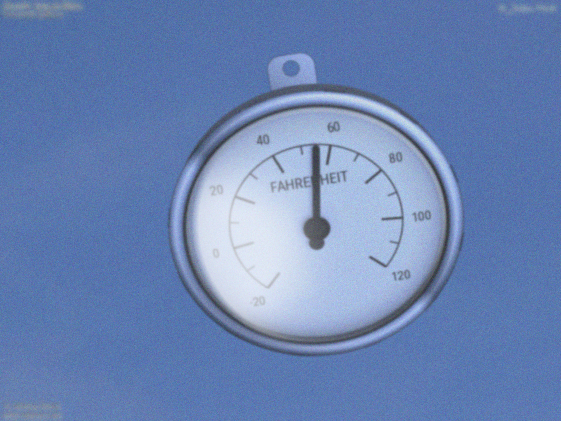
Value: 55,°F
